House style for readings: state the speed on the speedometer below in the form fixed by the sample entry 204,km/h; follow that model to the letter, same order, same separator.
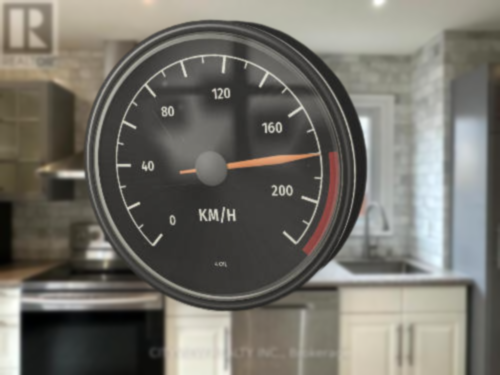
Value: 180,km/h
